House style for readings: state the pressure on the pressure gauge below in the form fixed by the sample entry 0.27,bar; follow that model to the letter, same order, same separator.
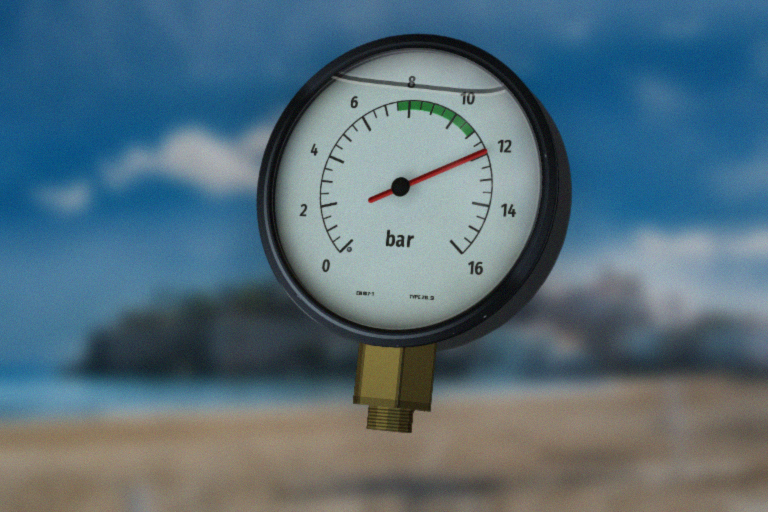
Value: 12,bar
